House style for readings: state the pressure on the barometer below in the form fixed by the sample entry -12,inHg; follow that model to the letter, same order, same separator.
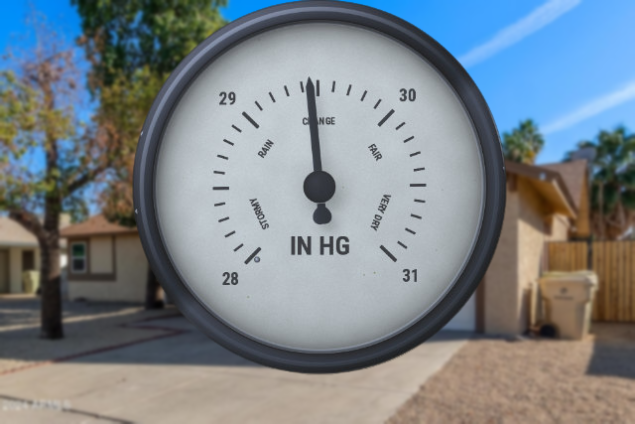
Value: 29.45,inHg
